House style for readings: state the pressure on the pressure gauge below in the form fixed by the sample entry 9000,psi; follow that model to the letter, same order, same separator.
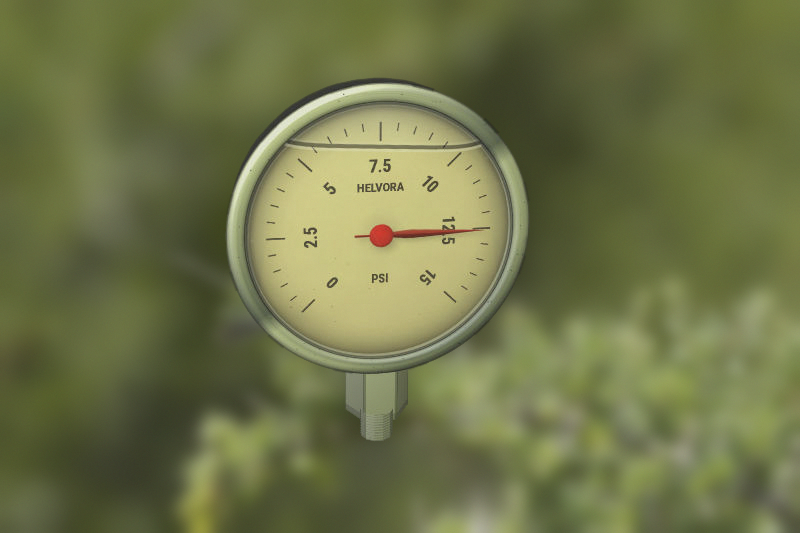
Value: 12.5,psi
